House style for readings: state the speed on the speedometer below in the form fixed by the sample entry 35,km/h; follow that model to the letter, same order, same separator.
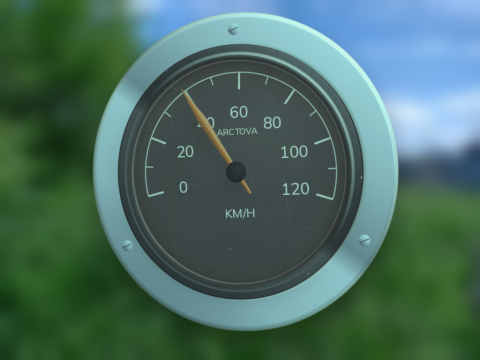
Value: 40,km/h
